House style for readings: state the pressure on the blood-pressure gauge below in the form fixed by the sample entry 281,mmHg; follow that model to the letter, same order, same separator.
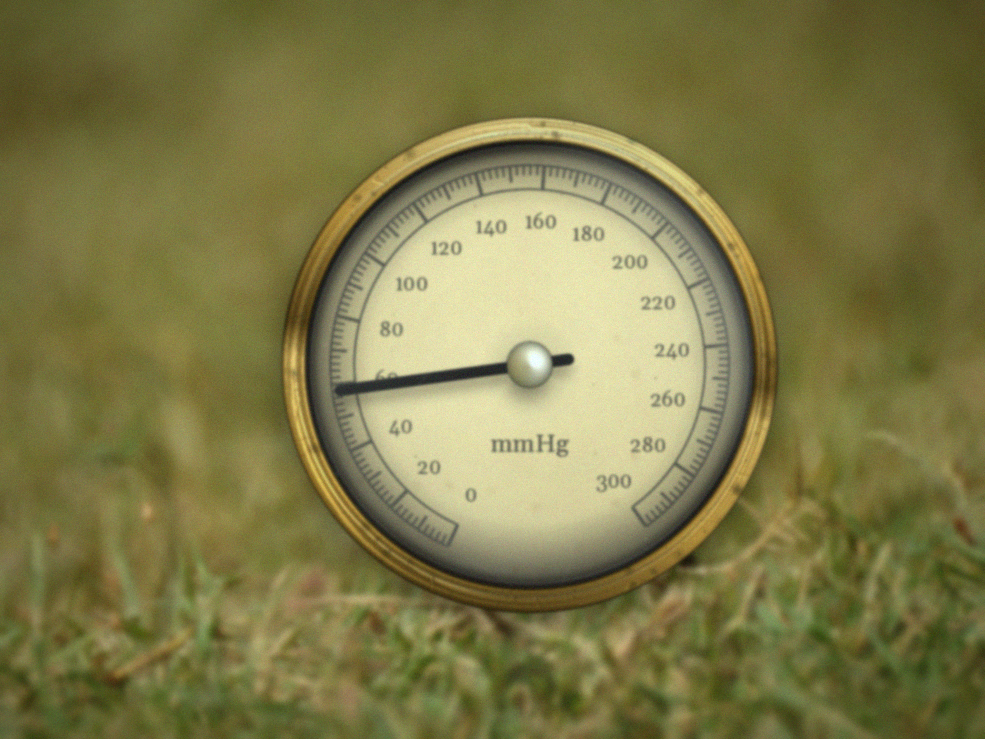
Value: 58,mmHg
